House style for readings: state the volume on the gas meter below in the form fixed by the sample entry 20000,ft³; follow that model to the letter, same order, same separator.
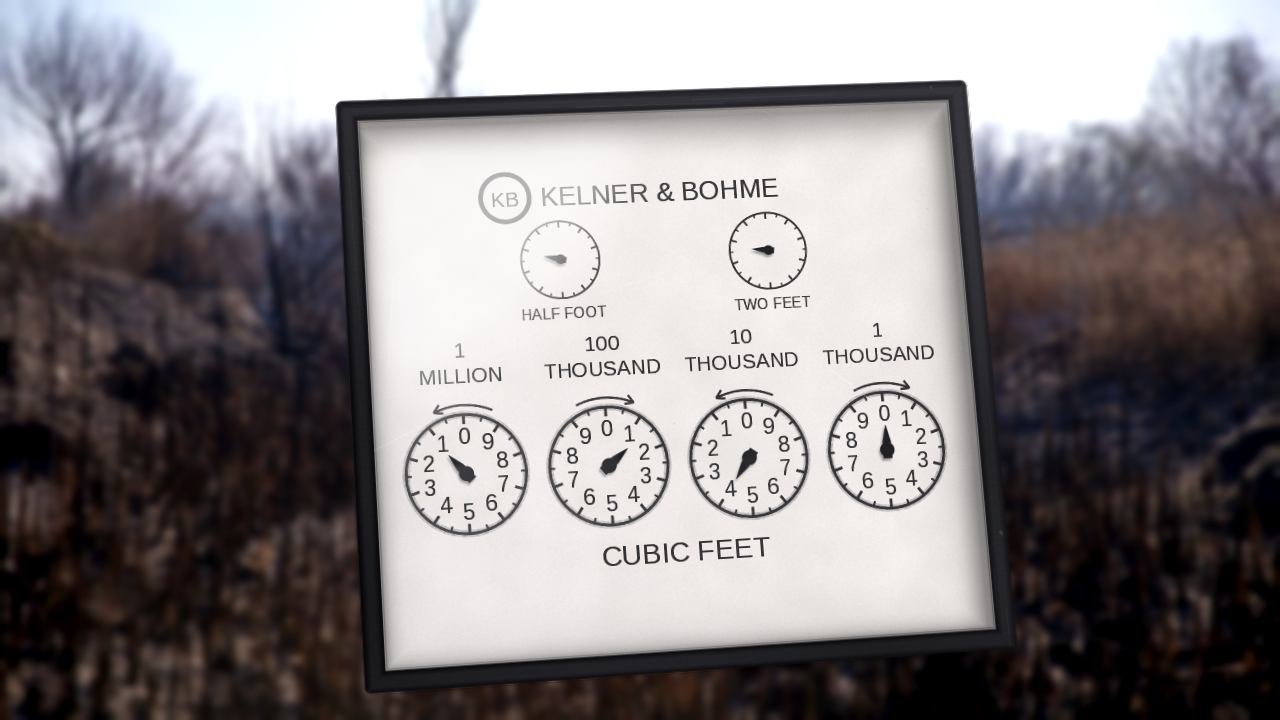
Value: 114000,ft³
